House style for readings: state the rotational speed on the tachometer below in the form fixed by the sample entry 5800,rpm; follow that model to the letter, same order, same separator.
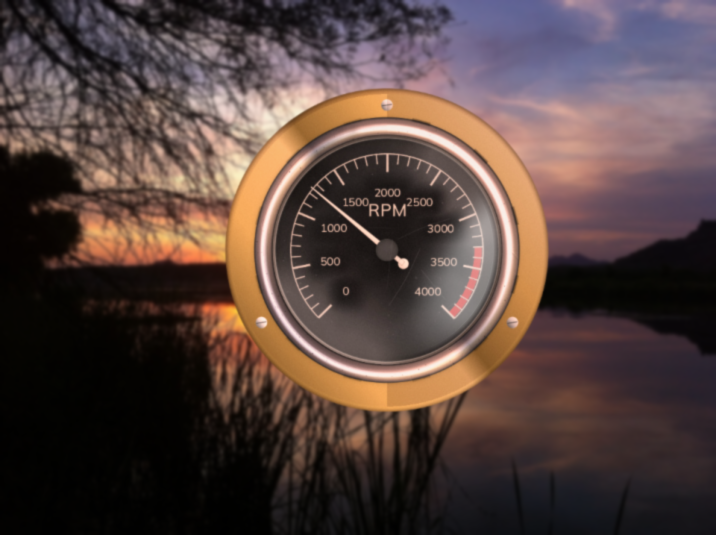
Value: 1250,rpm
